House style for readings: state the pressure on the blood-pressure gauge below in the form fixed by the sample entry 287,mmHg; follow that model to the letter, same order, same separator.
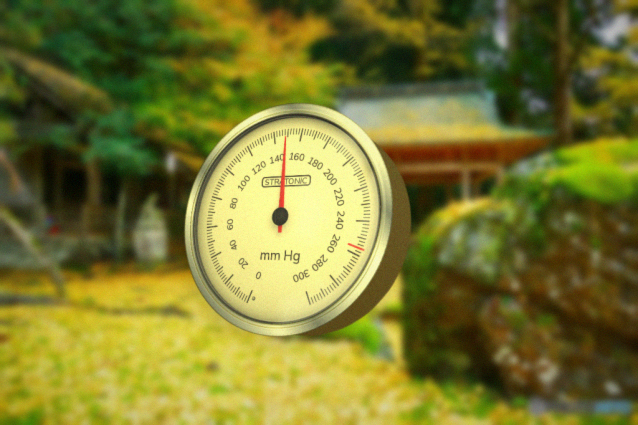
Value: 150,mmHg
